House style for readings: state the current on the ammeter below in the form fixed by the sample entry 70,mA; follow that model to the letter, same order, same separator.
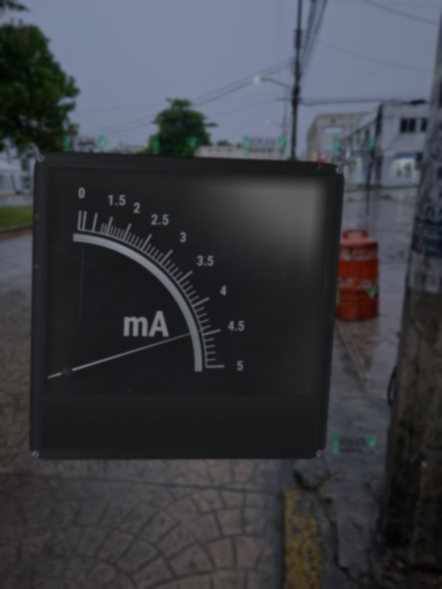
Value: 4.4,mA
